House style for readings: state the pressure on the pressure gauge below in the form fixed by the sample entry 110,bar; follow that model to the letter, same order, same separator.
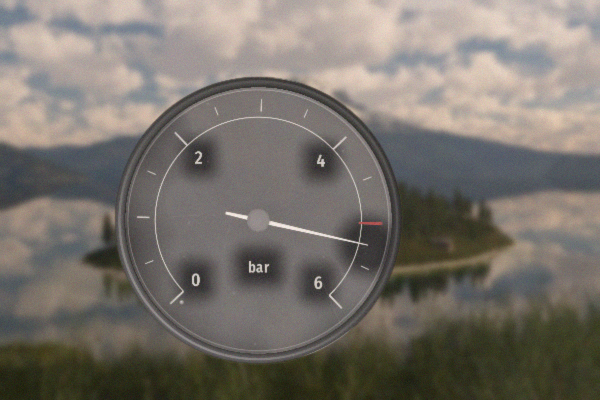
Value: 5.25,bar
